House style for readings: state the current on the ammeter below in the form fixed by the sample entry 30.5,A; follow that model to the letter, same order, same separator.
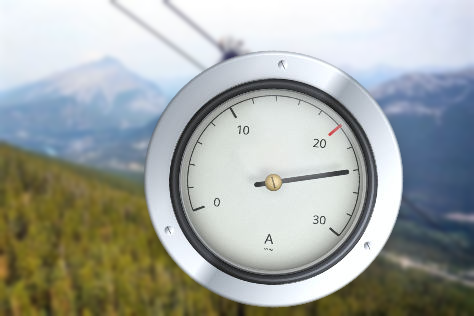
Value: 24,A
